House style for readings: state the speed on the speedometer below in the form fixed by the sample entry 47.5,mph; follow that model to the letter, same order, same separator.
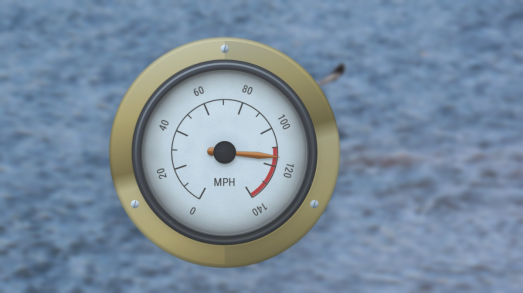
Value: 115,mph
